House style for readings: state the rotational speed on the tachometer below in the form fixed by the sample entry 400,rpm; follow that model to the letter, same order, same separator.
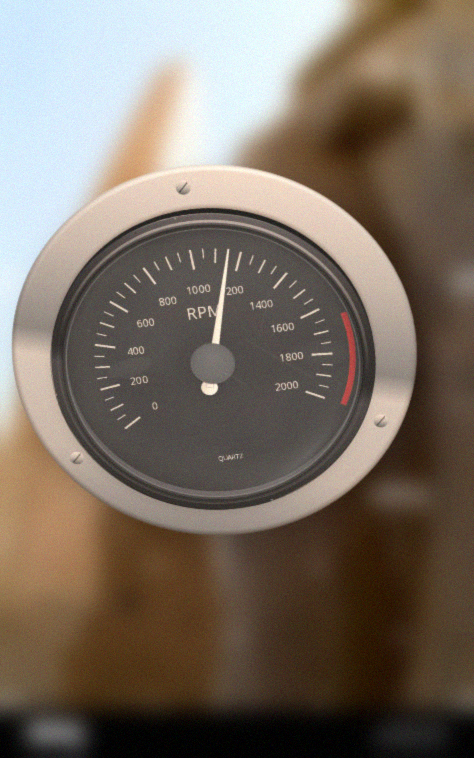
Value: 1150,rpm
